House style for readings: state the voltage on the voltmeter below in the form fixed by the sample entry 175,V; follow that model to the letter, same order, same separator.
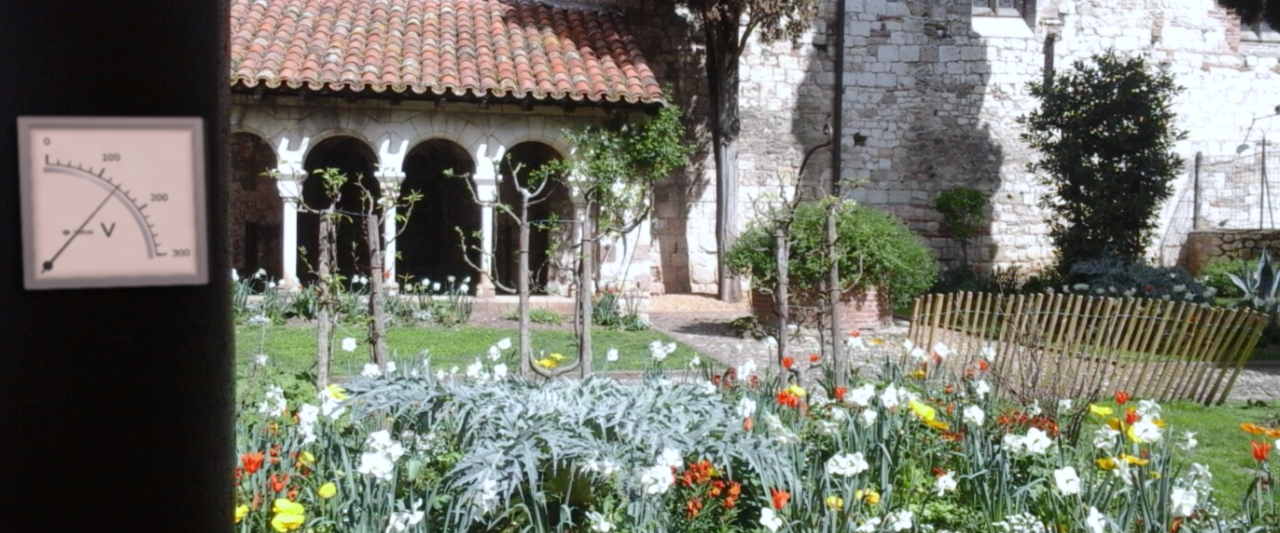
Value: 140,V
